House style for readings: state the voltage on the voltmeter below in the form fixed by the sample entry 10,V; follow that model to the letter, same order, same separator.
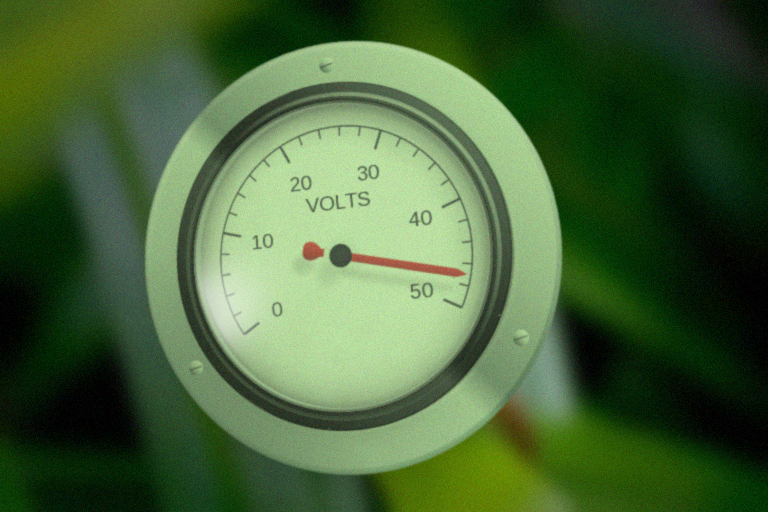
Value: 47,V
